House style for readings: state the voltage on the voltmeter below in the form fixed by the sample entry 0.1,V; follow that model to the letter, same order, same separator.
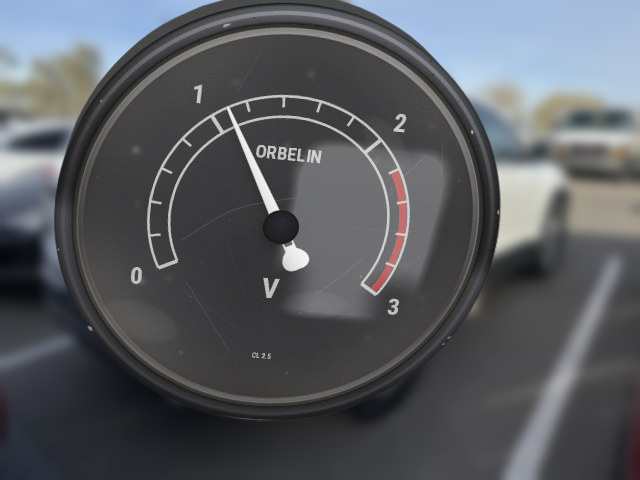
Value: 1.1,V
